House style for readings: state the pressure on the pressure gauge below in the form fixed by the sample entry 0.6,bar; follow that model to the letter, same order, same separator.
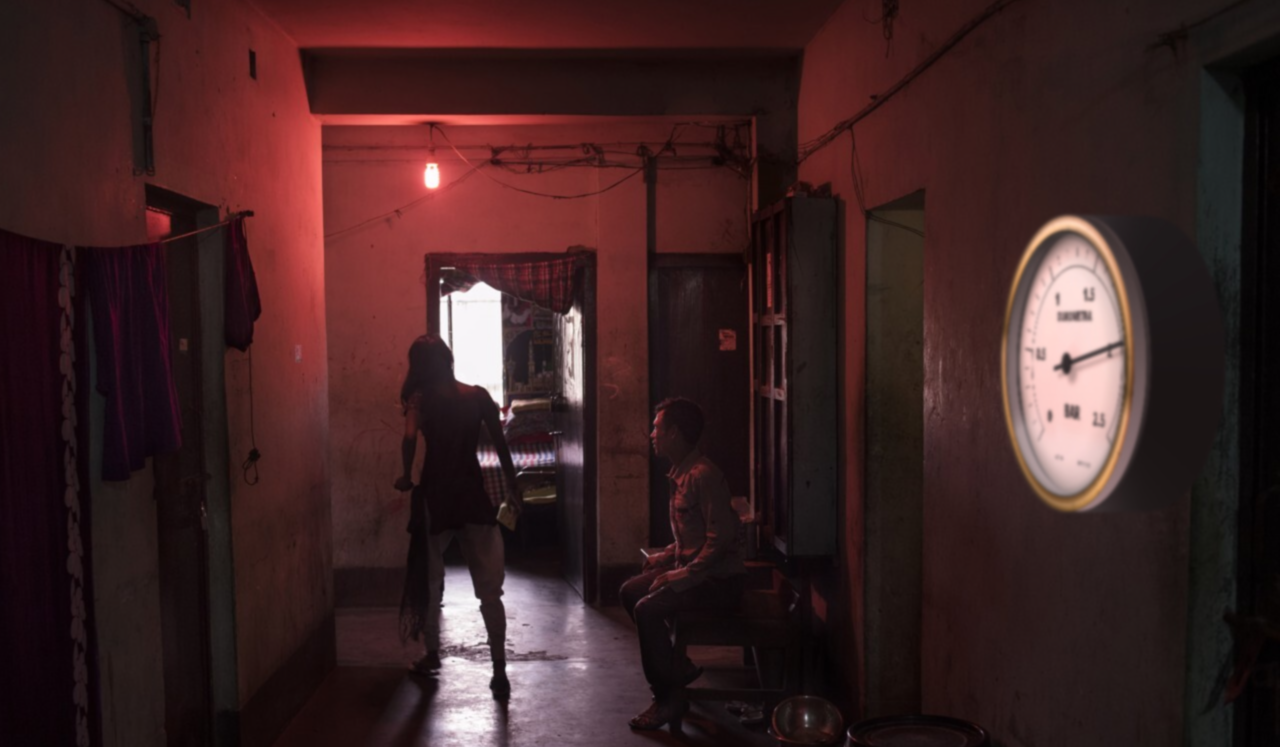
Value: 2,bar
